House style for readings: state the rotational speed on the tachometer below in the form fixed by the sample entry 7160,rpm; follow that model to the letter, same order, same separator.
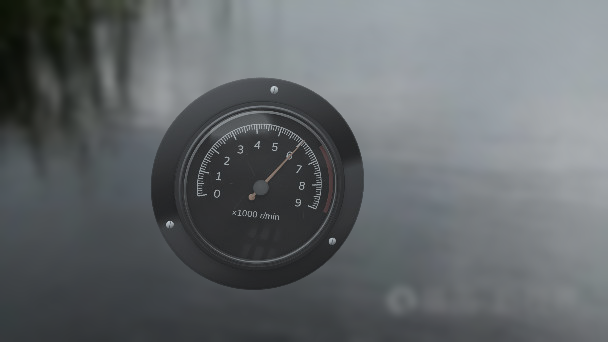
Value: 6000,rpm
